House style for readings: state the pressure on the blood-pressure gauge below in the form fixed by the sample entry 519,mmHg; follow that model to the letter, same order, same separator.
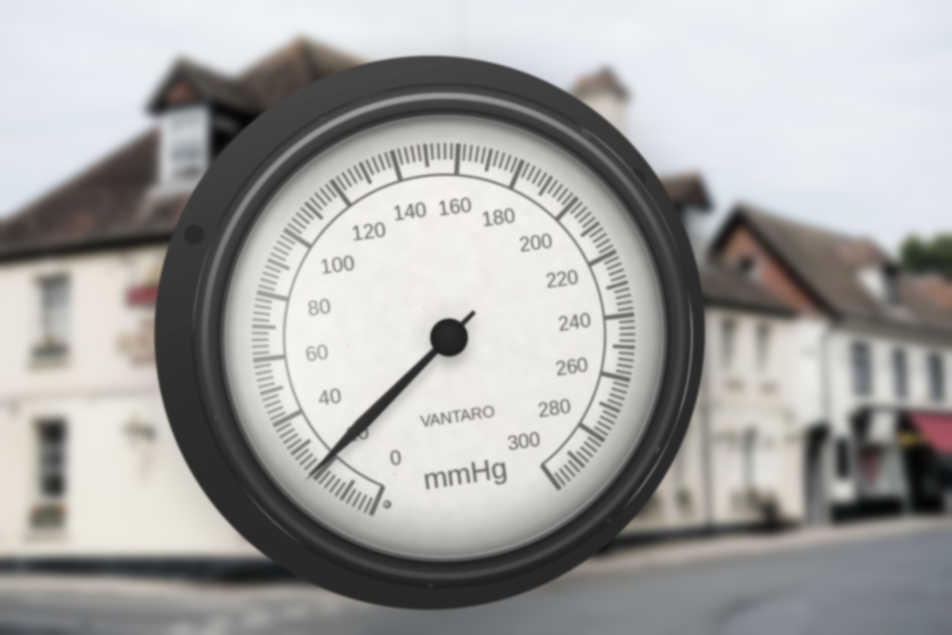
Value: 22,mmHg
